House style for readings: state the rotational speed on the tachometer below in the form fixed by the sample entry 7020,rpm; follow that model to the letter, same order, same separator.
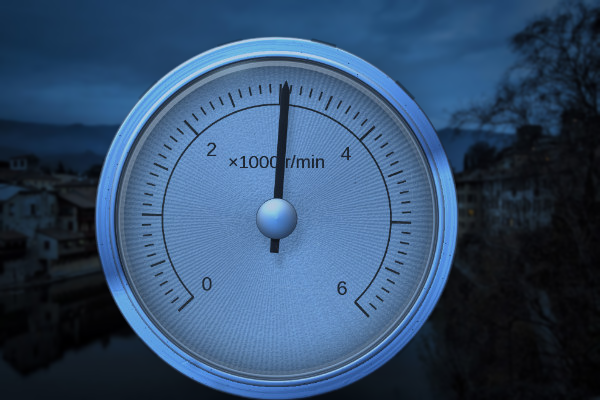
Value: 3050,rpm
